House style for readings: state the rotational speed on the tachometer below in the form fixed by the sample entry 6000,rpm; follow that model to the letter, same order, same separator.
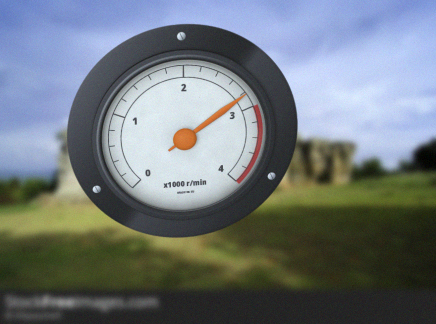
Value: 2800,rpm
